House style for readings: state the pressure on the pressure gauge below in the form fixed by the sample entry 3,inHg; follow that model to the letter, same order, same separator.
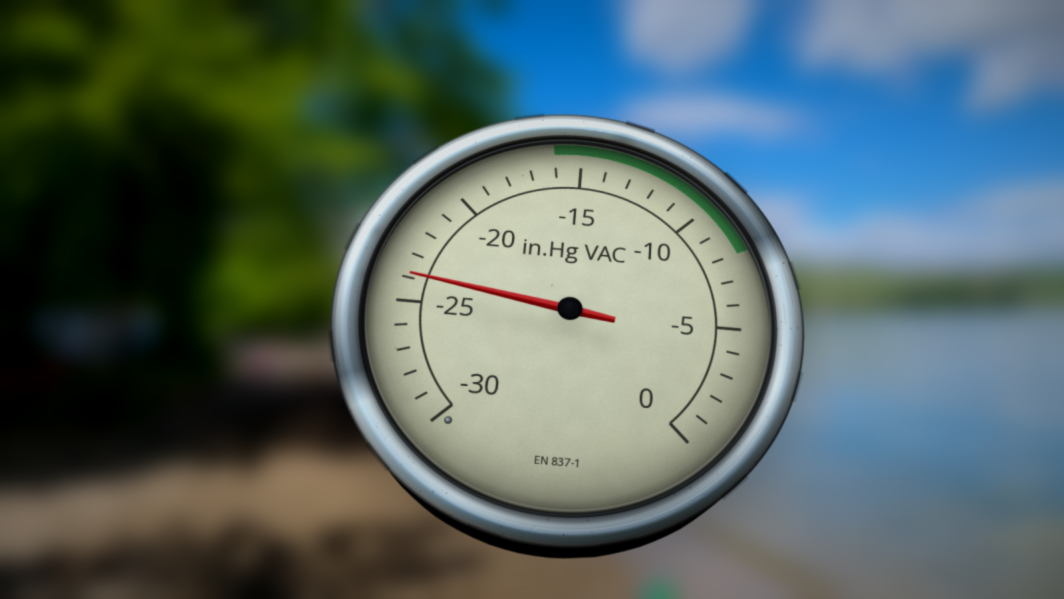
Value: -24,inHg
